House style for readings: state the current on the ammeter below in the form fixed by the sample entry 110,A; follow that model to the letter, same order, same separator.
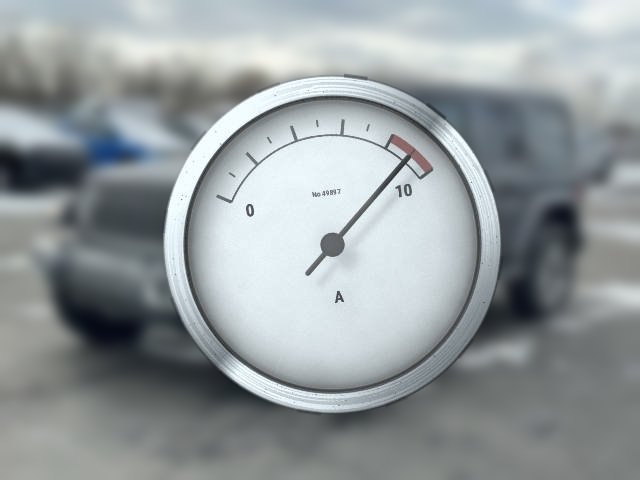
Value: 9,A
